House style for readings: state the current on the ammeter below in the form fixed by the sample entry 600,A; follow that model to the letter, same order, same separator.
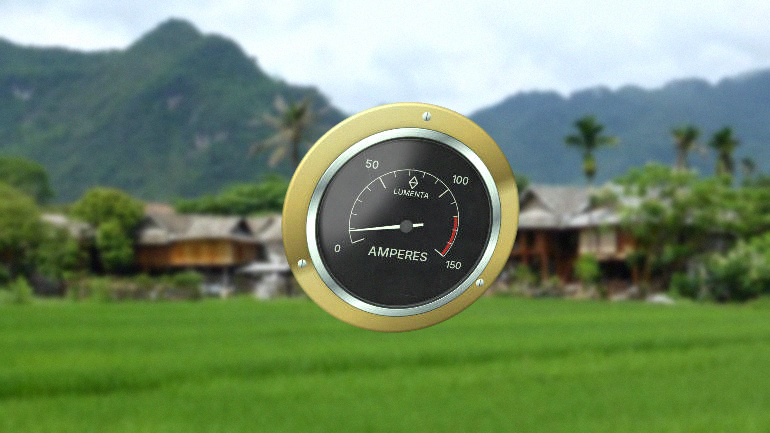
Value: 10,A
